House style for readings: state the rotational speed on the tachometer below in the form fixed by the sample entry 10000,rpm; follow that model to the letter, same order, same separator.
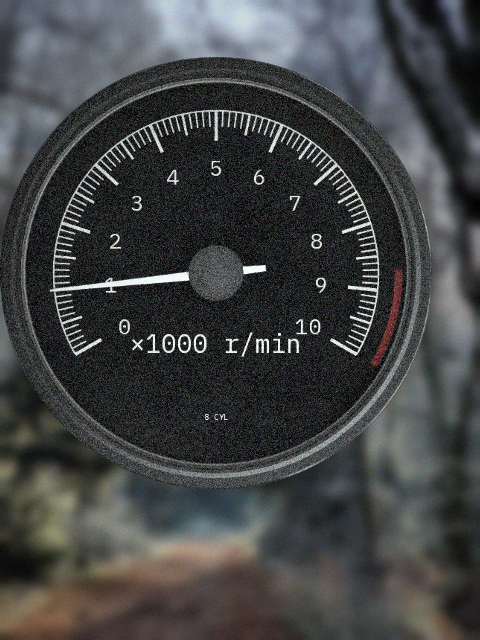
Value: 1000,rpm
